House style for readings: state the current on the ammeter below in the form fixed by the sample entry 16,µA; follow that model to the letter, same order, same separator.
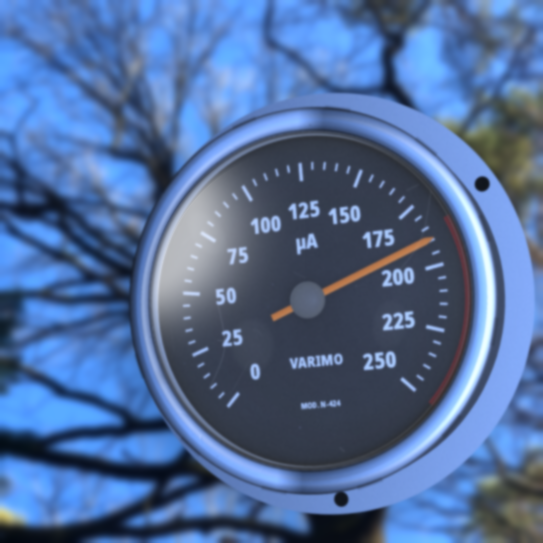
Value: 190,µA
